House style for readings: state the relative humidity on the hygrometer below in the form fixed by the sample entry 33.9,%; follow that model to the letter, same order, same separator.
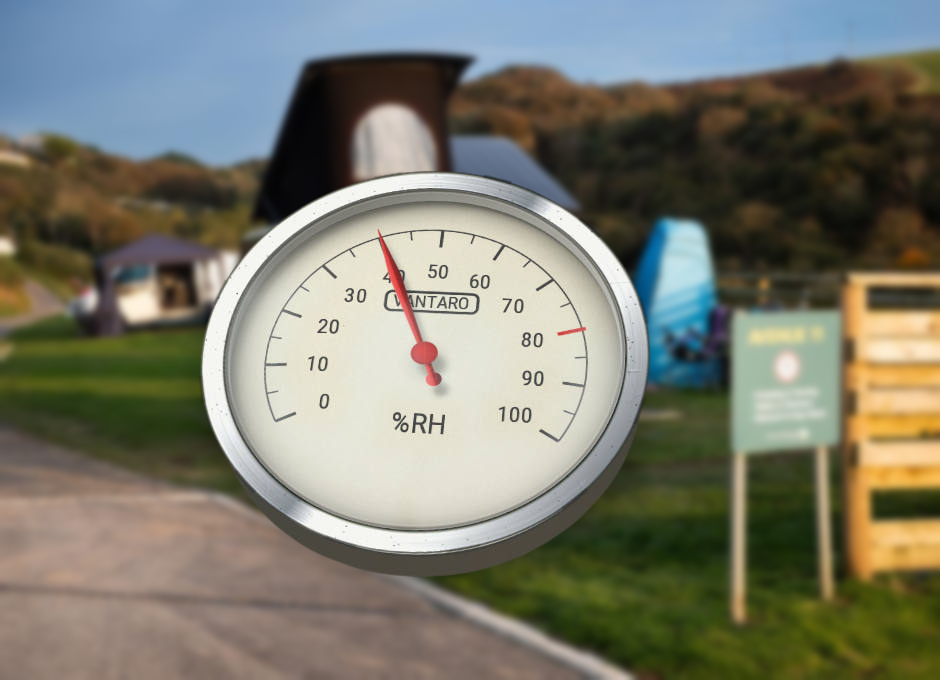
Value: 40,%
